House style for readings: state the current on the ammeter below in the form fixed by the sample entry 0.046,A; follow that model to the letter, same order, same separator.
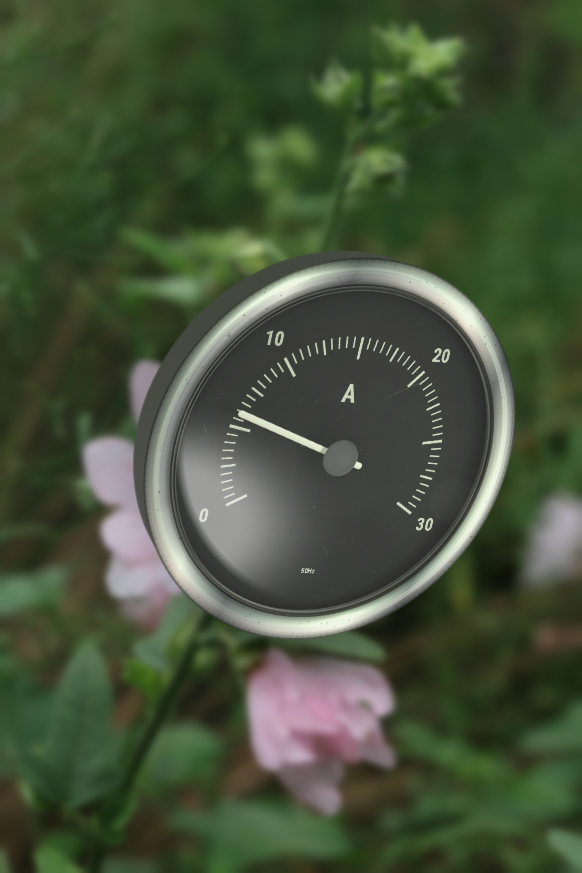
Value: 6,A
